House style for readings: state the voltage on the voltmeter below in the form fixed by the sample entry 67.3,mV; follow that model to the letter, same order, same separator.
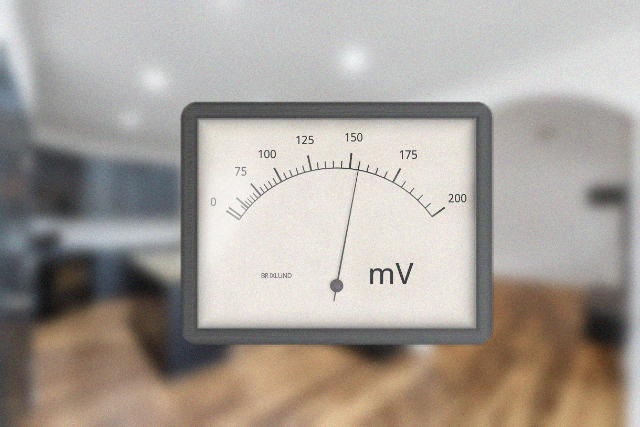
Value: 155,mV
